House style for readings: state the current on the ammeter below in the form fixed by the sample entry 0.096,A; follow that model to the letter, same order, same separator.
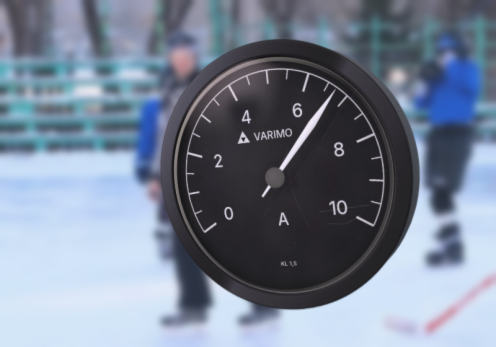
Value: 6.75,A
